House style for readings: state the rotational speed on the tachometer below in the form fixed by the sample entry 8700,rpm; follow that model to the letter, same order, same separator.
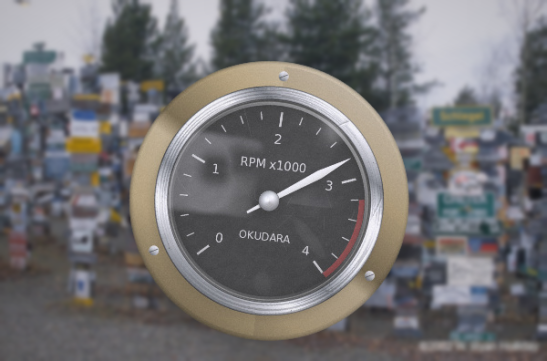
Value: 2800,rpm
